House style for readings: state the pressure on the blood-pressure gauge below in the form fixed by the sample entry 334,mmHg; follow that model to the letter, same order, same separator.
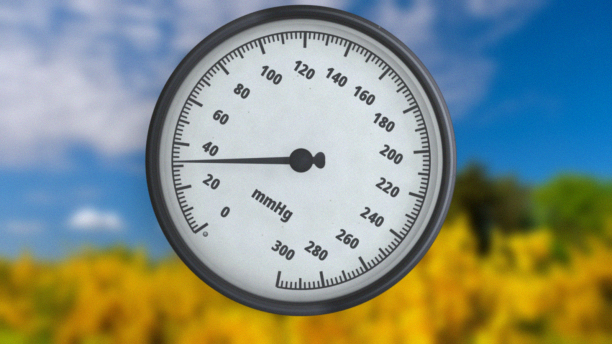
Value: 32,mmHg
